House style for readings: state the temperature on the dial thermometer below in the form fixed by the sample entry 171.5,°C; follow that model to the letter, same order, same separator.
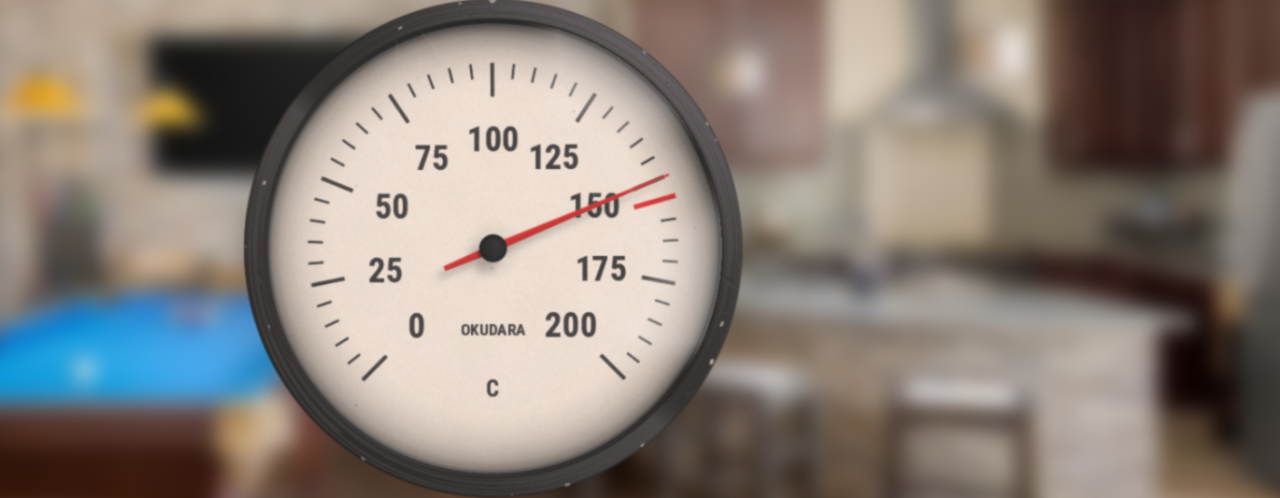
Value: 150,°C
